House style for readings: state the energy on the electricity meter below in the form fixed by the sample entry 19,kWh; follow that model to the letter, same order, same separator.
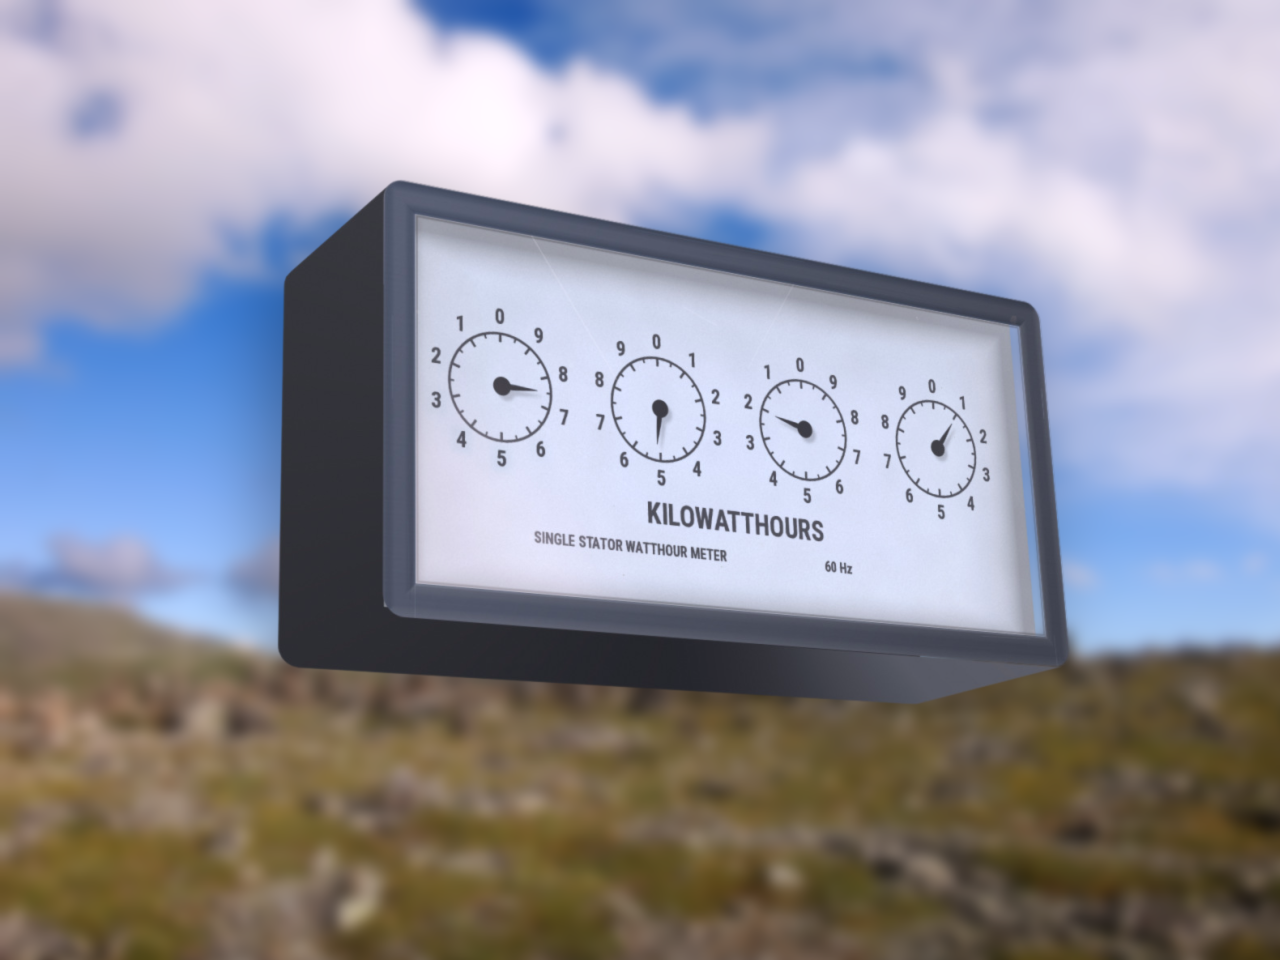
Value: 7521,kWh
